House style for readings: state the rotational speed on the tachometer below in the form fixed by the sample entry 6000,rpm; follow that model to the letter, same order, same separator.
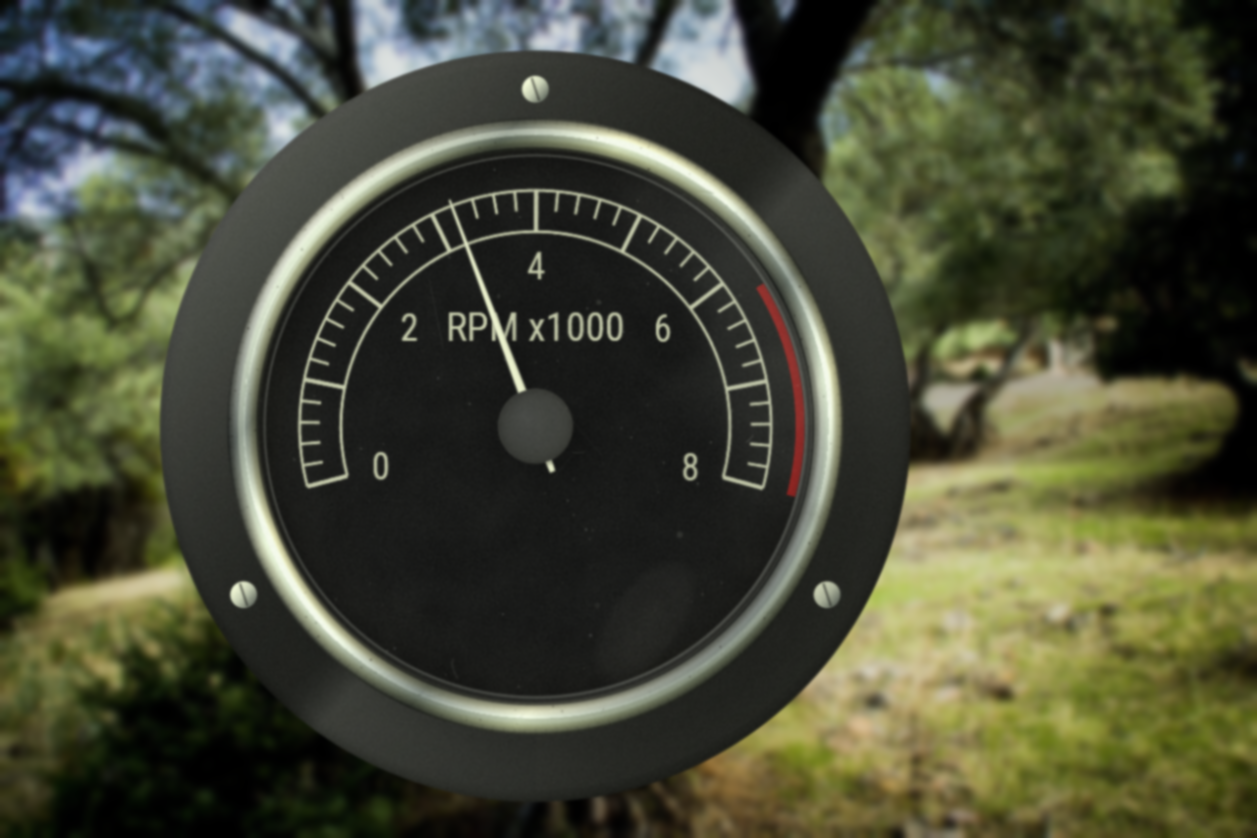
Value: 3200,rpm
